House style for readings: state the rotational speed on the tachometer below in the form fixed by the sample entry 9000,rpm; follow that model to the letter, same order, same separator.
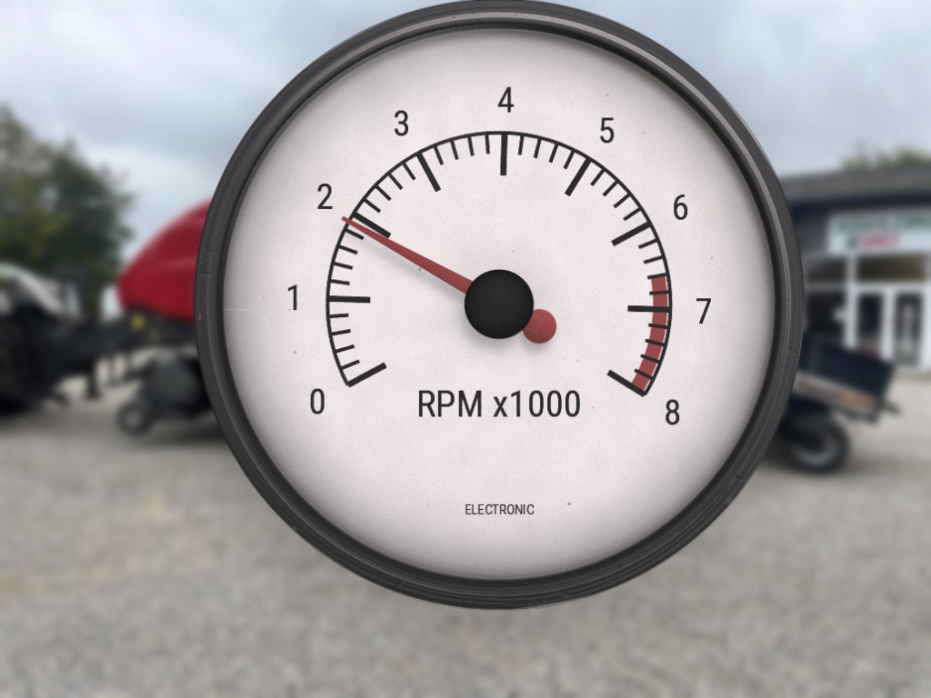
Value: 1900,rpm
